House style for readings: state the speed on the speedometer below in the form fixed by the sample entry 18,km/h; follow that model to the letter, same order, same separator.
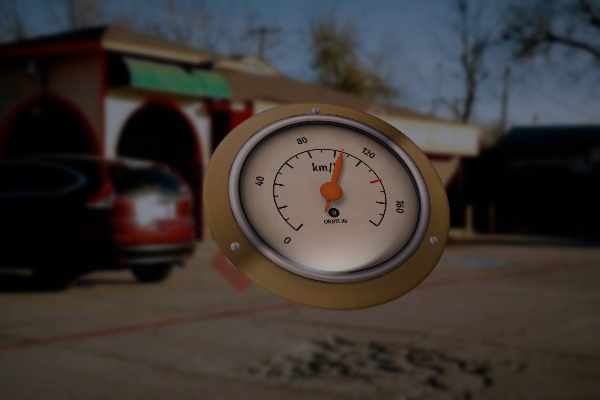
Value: 105,km/h
